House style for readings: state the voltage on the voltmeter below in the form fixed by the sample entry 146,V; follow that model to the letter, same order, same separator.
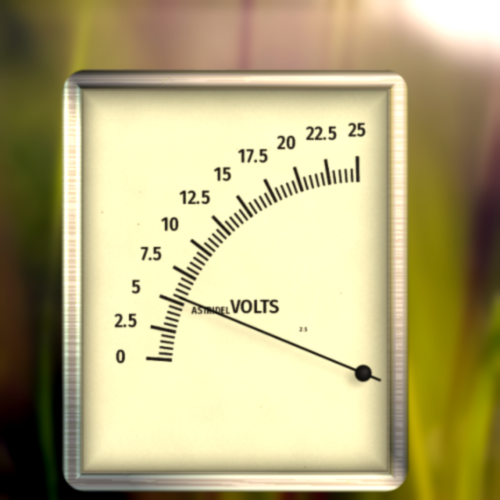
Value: 5.5,V
